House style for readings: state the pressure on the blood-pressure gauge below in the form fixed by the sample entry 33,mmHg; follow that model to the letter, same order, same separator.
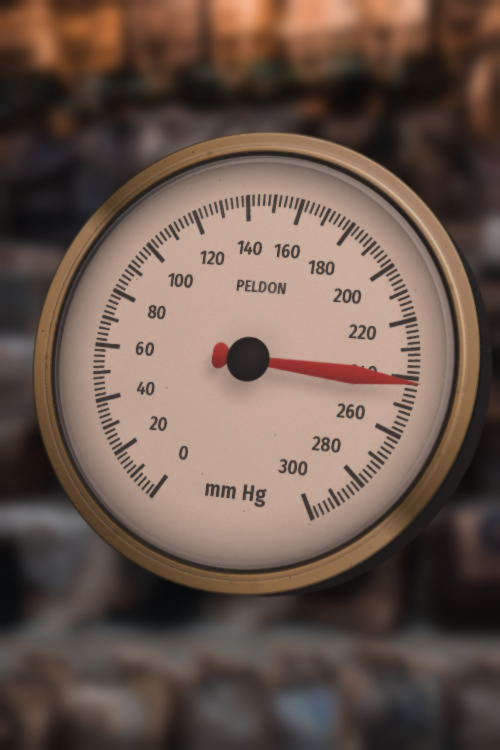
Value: 242,mmHg
